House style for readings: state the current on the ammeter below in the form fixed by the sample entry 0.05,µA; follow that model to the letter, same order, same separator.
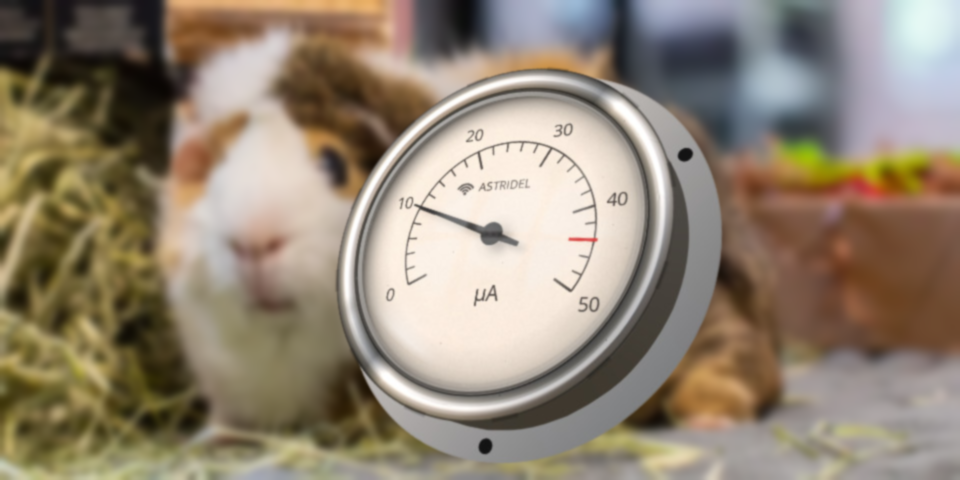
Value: 10,µA
